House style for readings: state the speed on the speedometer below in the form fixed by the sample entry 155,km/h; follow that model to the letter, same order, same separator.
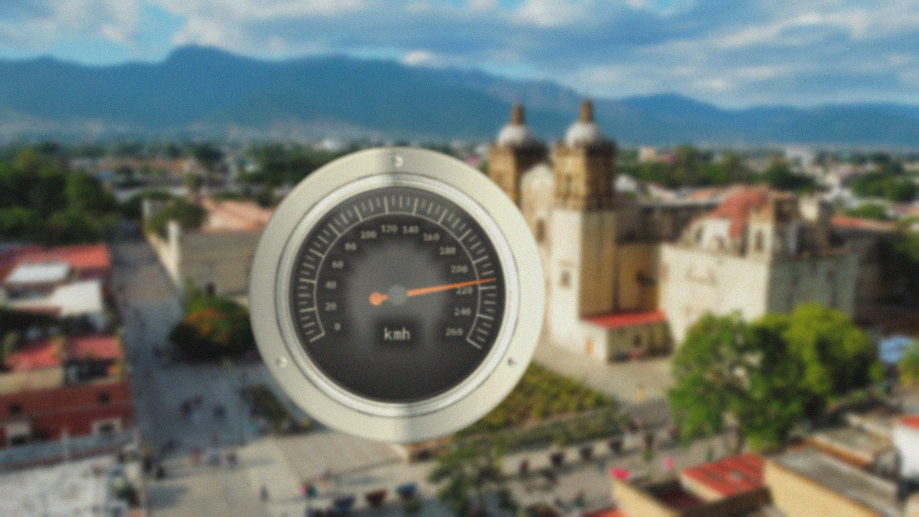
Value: 215,km/h
